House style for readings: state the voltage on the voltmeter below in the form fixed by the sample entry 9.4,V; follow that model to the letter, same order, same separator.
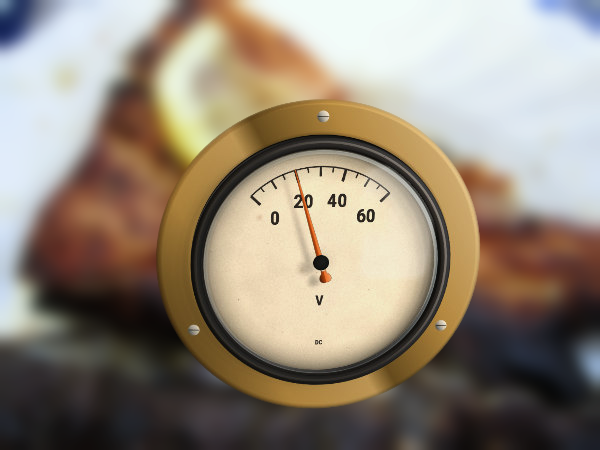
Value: 20,V
